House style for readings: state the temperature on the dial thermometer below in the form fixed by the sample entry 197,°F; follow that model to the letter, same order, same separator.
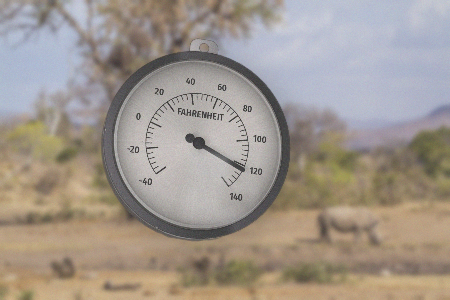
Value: 124,°F
